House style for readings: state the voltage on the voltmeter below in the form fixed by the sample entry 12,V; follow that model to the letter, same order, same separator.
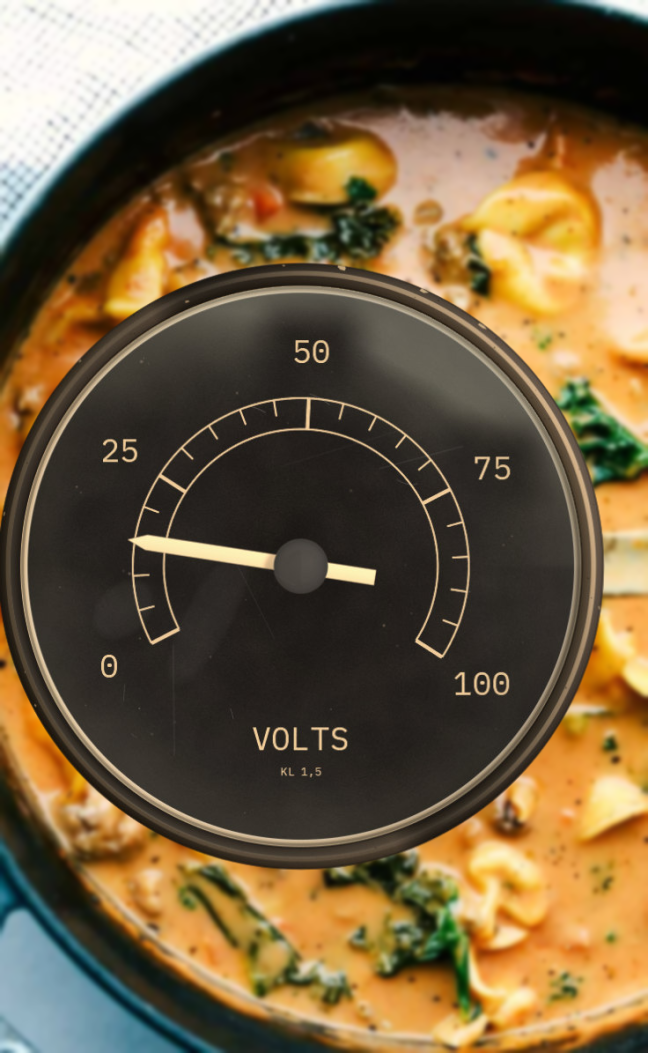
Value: 15,V
